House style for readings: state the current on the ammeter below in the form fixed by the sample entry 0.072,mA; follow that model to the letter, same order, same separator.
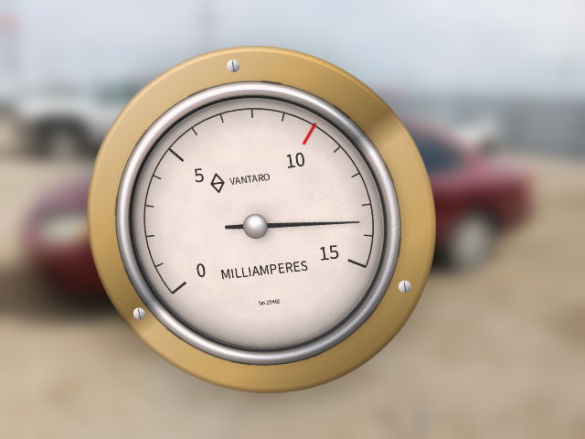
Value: 13.5,mA
